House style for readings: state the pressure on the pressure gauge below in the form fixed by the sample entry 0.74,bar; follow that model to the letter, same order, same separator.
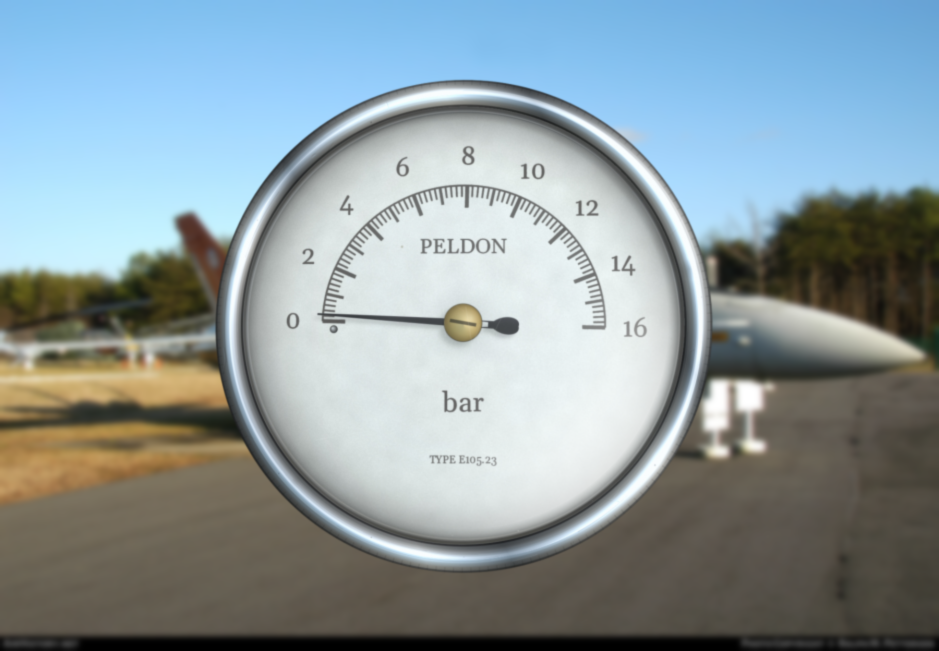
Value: 0.2,bar
